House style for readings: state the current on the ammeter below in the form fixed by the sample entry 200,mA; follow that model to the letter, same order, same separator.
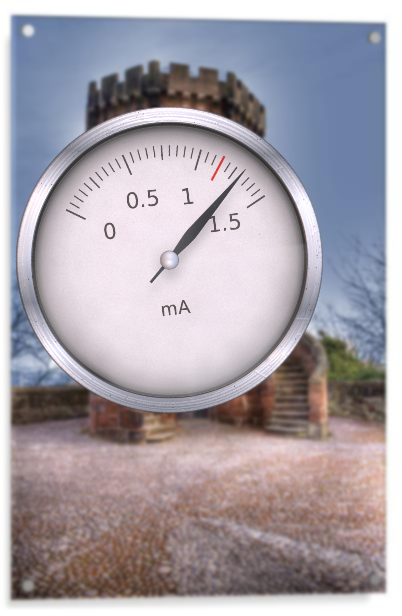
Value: 1.3,mA
